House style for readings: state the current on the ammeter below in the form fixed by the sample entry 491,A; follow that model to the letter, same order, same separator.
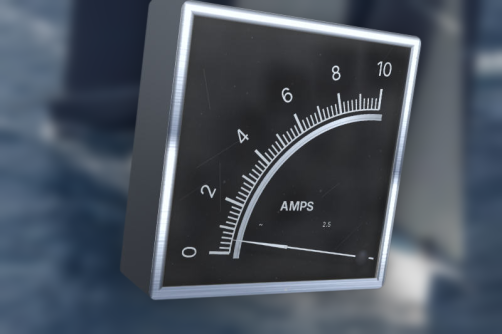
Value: 0.6,A
